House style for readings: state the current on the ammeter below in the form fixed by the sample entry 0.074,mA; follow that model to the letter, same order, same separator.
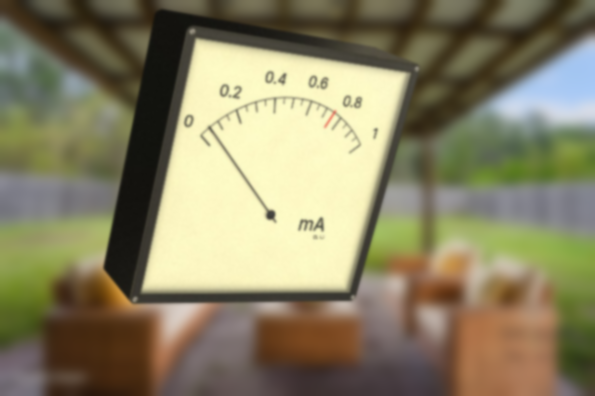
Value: 0.05,mA
